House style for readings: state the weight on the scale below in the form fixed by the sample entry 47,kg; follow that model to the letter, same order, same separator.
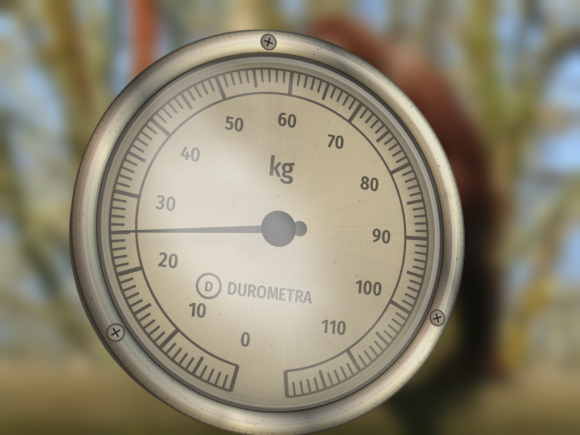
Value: 25,kg
